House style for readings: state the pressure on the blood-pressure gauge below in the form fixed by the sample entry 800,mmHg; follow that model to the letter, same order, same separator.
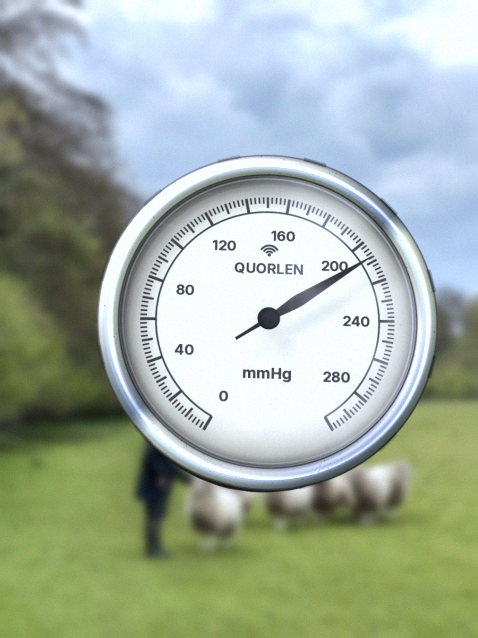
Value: 208,mmHg
